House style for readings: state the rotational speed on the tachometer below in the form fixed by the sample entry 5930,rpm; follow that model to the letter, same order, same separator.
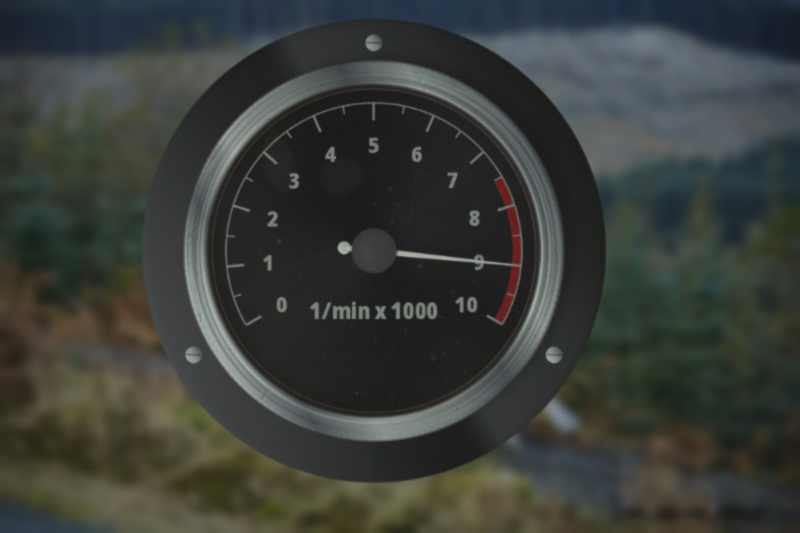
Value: 9000,rpm
